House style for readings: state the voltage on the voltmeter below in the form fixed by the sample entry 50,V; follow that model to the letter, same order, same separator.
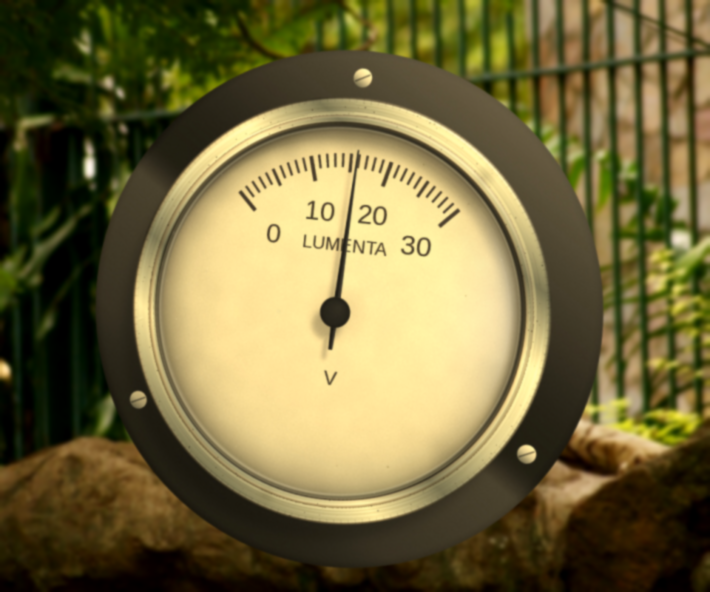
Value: 16,V
